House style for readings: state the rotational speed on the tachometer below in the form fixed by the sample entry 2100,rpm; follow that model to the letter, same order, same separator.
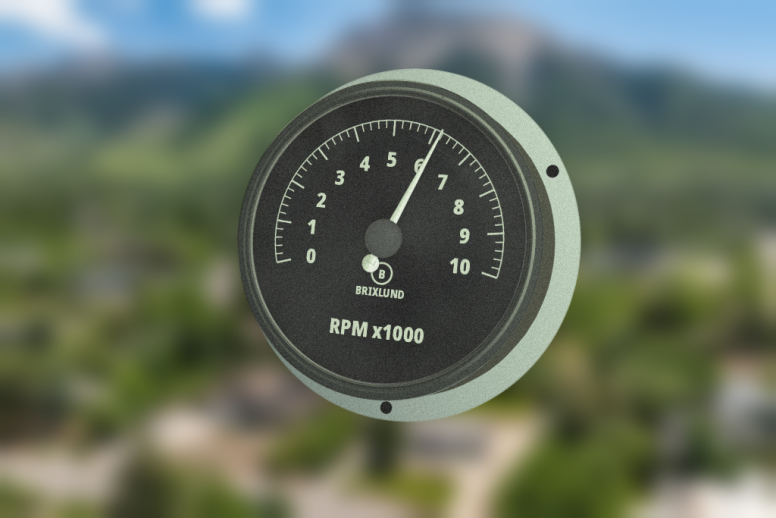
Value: 6200,rpm
